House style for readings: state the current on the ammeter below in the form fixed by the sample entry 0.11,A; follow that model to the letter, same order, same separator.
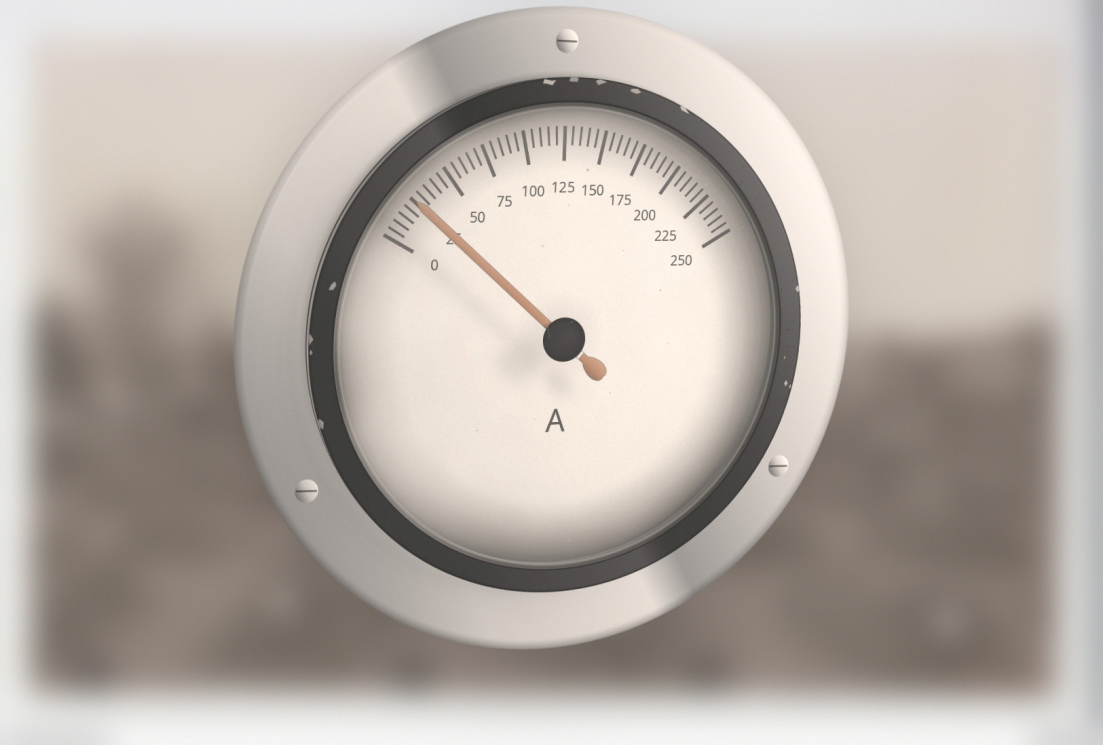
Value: 25,A
